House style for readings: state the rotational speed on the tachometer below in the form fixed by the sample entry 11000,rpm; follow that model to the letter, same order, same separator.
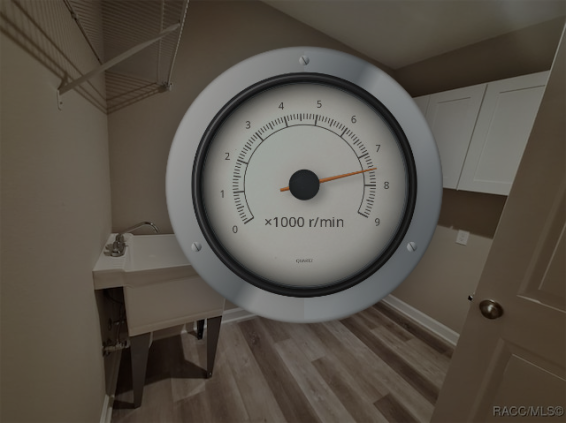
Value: 7500,rpm
